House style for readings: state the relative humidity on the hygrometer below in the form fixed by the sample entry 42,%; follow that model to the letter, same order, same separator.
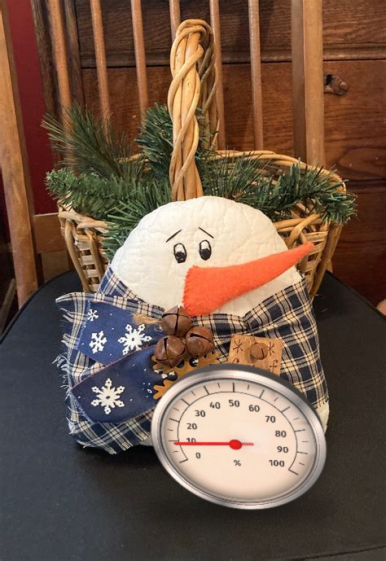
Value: 10,%
